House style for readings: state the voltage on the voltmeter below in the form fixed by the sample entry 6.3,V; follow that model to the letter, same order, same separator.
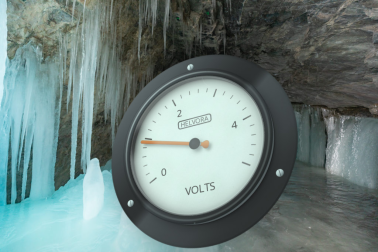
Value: 0.9,V
